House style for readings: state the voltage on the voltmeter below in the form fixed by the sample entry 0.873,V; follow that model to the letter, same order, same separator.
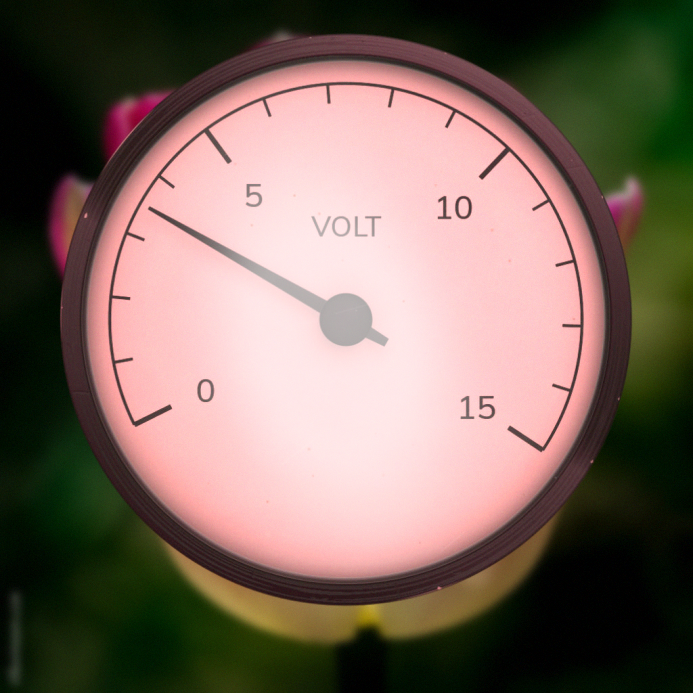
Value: 3.5,V
